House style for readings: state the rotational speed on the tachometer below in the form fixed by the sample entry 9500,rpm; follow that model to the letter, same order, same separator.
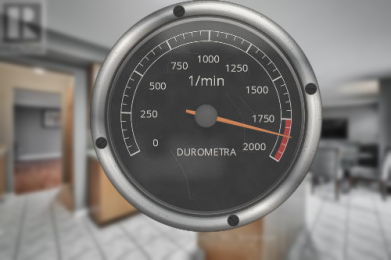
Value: 1850,rpm
